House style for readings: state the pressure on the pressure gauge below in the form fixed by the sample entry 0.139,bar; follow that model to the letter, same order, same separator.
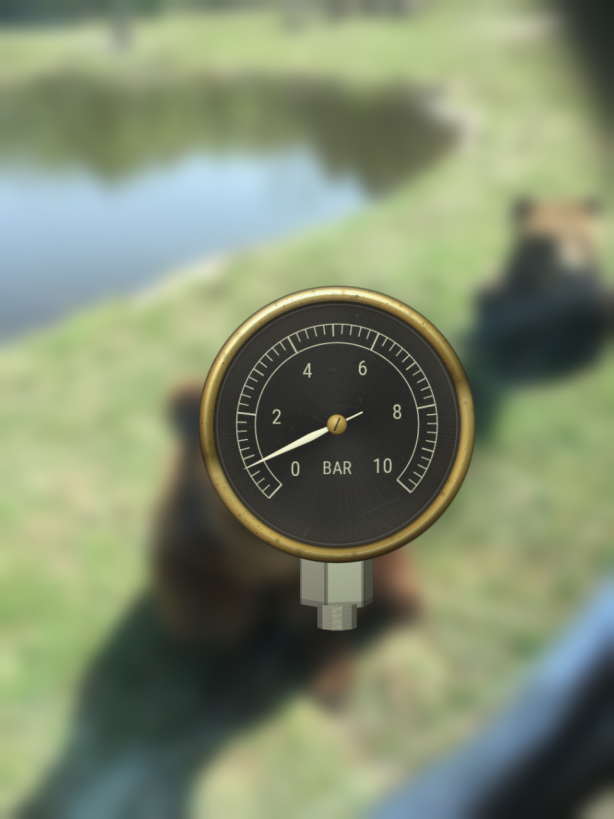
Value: 0.8,bar
